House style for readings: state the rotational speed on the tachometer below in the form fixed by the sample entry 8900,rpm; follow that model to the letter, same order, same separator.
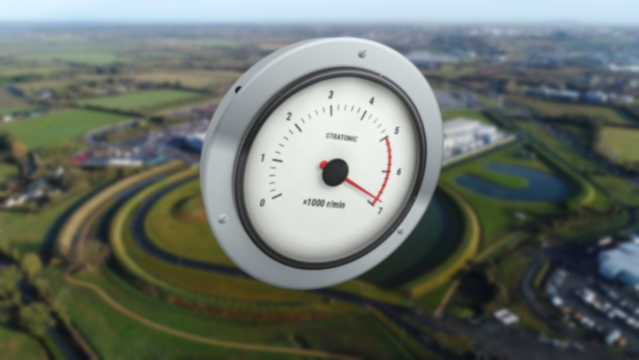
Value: 6800,rpm
